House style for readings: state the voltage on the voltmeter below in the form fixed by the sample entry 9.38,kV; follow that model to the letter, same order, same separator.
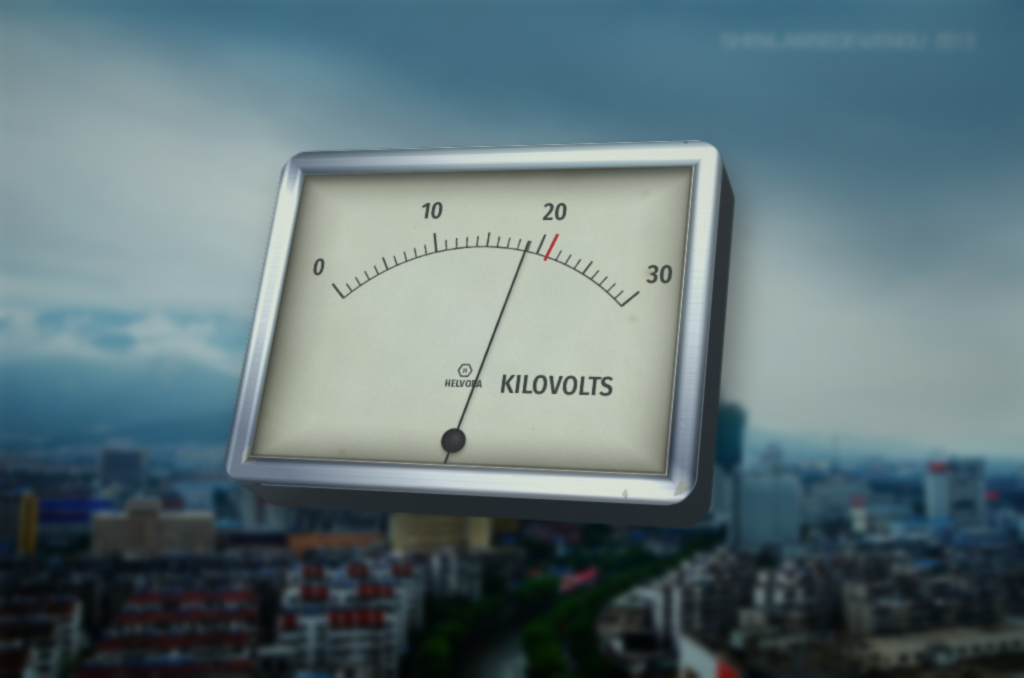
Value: 19,kV
